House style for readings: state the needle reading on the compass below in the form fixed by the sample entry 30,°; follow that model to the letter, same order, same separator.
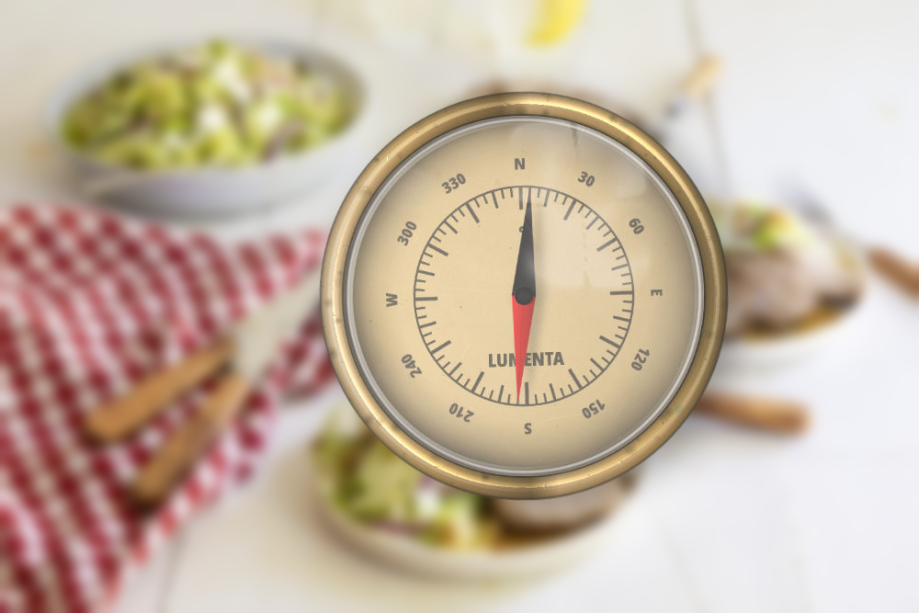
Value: 185,°
